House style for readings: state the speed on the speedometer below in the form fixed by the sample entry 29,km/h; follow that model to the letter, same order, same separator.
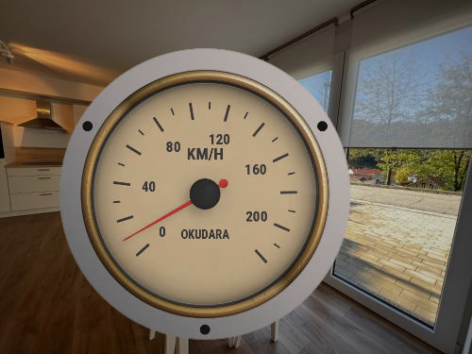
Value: 10,km/h
